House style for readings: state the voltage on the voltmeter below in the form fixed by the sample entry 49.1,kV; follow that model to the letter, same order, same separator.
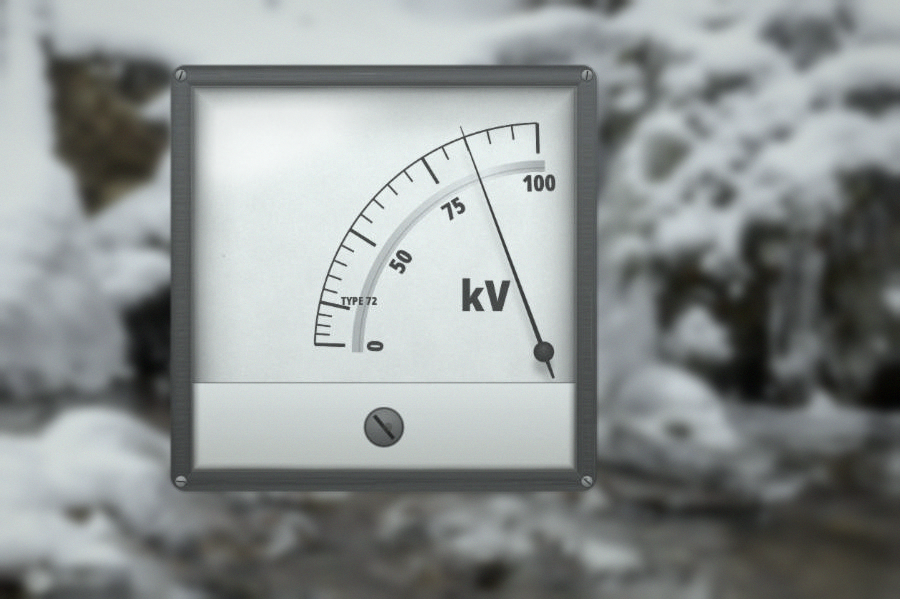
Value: 85,kV
